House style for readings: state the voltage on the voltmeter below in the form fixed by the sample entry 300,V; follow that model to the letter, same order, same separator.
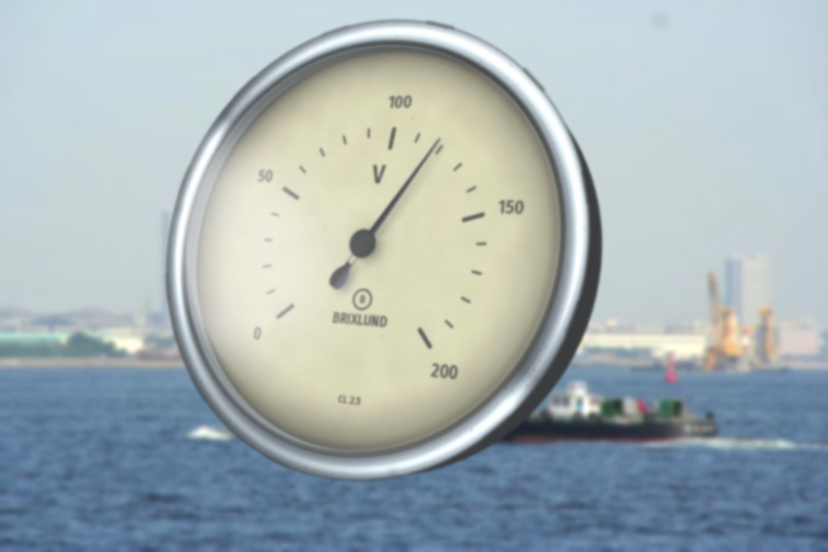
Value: 120,V
